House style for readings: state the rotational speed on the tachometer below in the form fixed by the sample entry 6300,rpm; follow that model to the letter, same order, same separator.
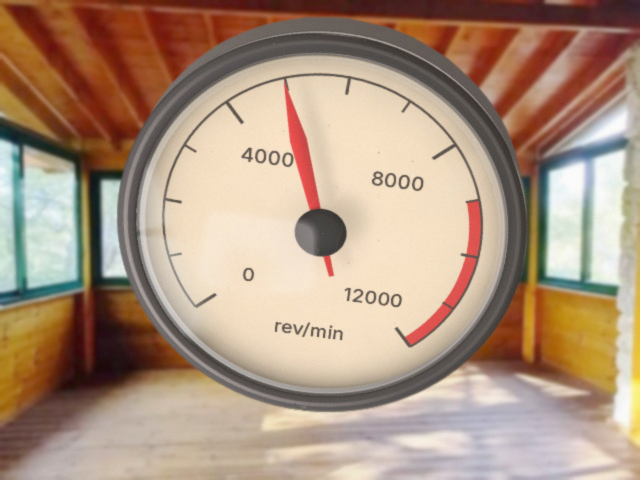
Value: 5000,rpm
